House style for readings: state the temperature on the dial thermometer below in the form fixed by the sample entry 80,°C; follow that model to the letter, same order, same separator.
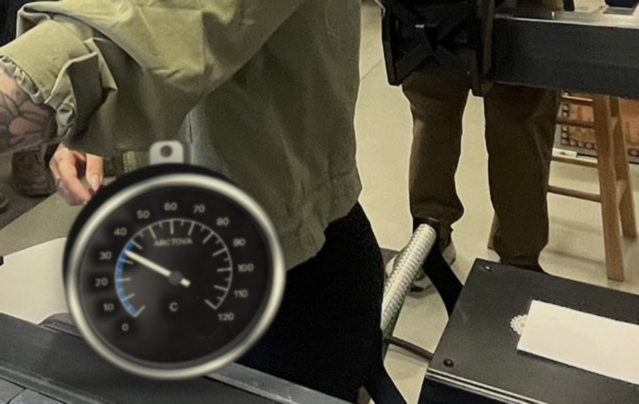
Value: 35,°C
